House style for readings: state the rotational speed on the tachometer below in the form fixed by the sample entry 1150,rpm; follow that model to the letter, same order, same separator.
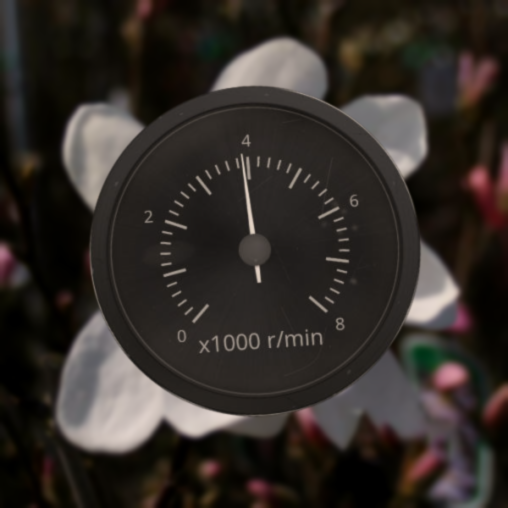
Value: 3900,rpm
